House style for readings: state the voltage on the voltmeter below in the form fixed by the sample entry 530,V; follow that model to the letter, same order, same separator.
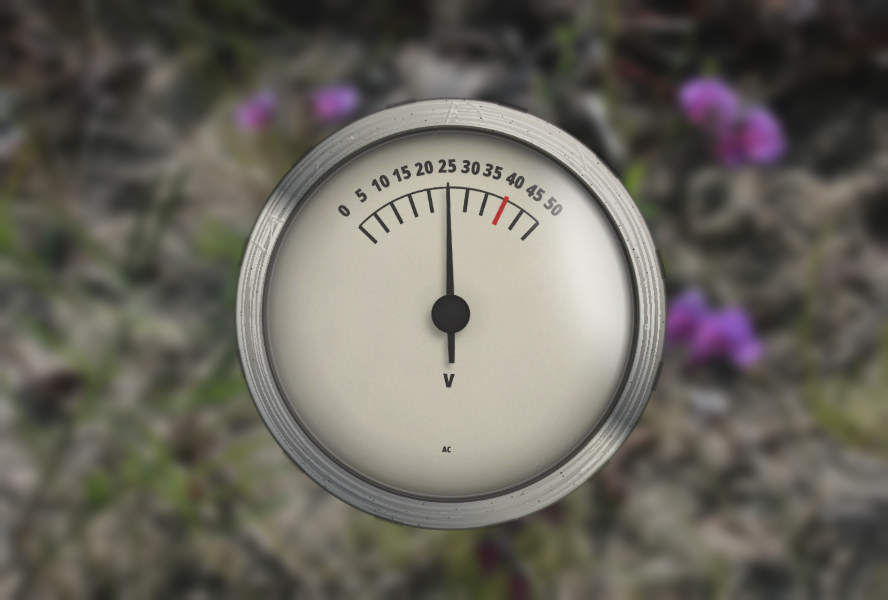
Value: 25,V
